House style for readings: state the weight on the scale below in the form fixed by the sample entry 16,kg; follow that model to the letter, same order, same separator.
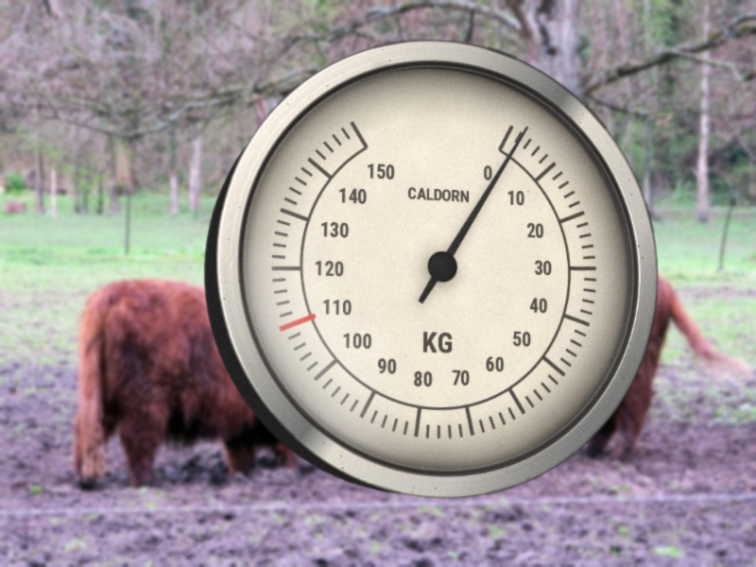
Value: 2,kg
